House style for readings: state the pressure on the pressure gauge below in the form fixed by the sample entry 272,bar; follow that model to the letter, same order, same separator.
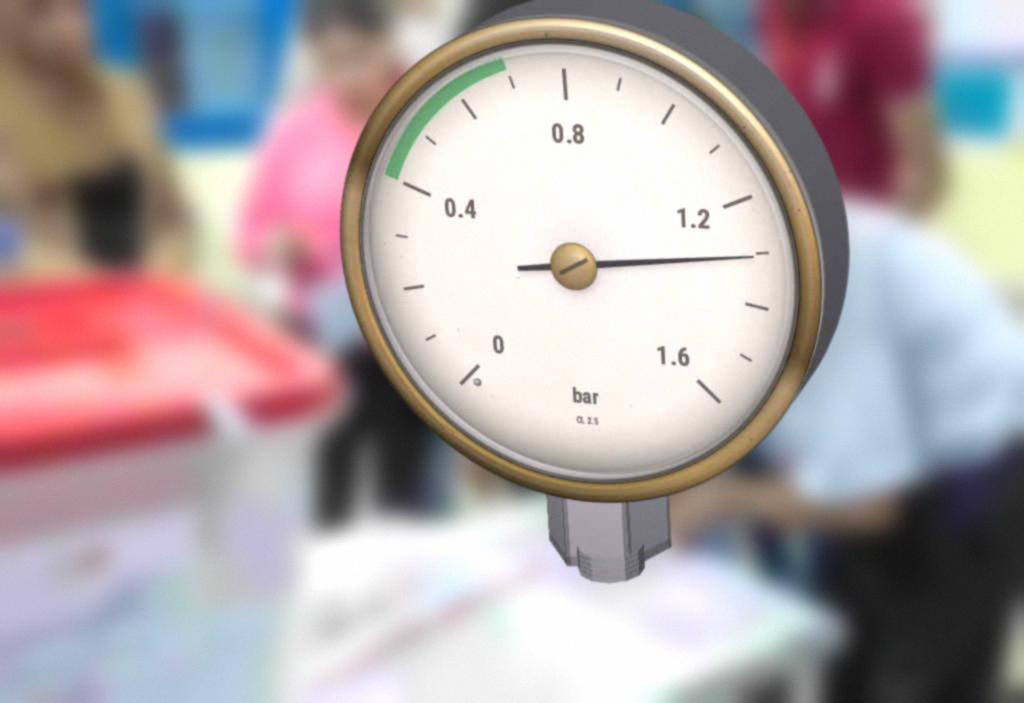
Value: 1.3,bar
